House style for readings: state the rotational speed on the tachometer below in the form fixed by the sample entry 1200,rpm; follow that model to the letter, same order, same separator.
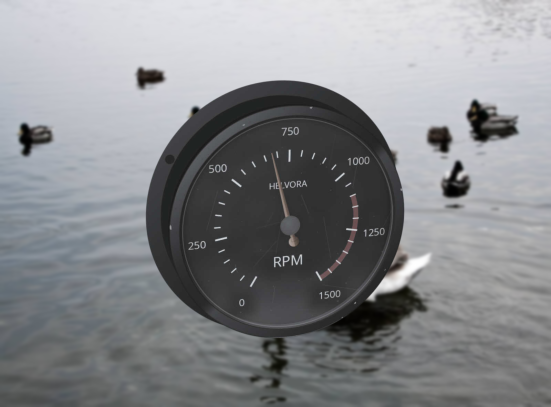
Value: 675,rpm
